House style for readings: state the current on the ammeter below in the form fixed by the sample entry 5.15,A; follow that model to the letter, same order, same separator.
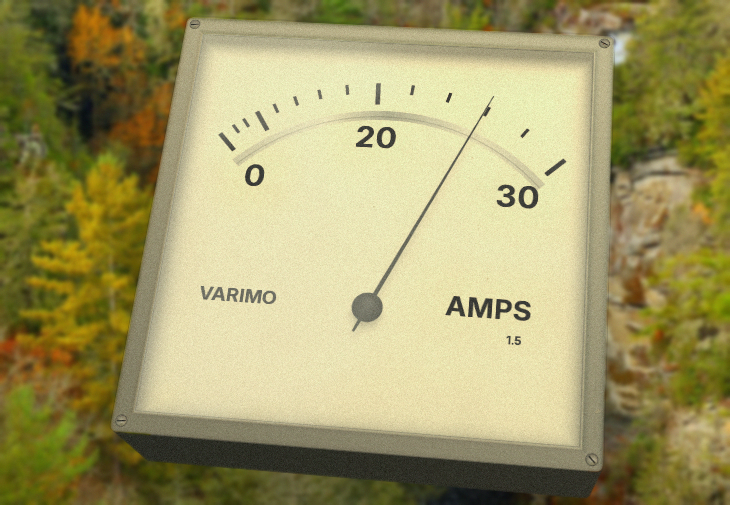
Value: 26,A
